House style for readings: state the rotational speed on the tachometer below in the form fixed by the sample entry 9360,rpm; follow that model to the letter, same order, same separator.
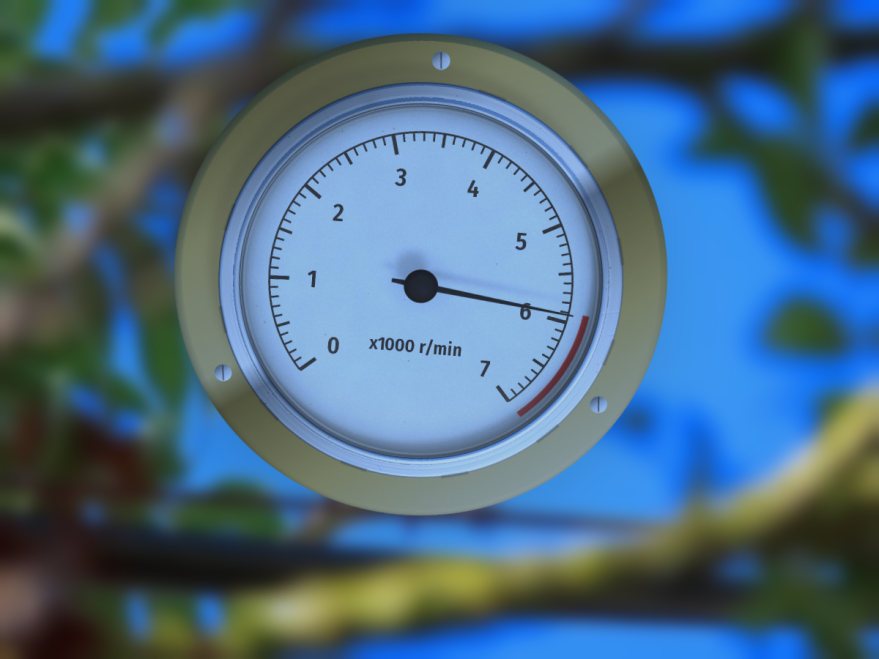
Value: 5900,rpm
